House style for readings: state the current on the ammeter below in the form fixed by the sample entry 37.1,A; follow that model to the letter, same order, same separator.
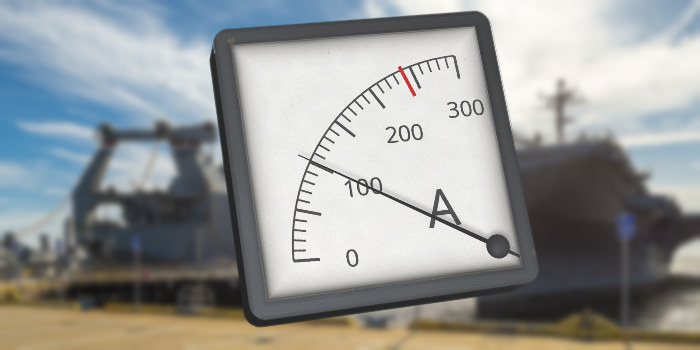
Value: 100,A
